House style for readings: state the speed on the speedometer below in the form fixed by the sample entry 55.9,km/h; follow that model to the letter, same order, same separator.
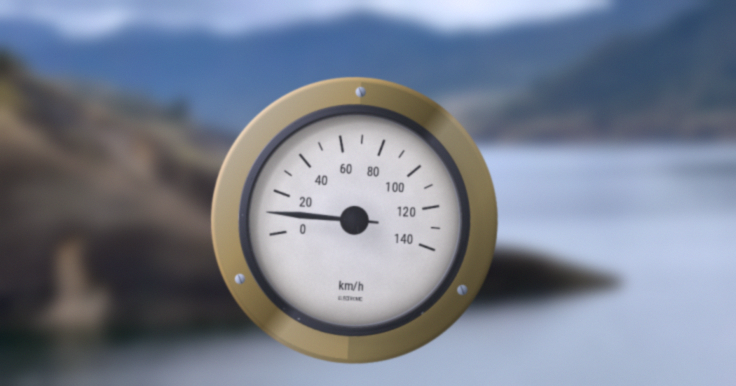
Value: 10,km/h
